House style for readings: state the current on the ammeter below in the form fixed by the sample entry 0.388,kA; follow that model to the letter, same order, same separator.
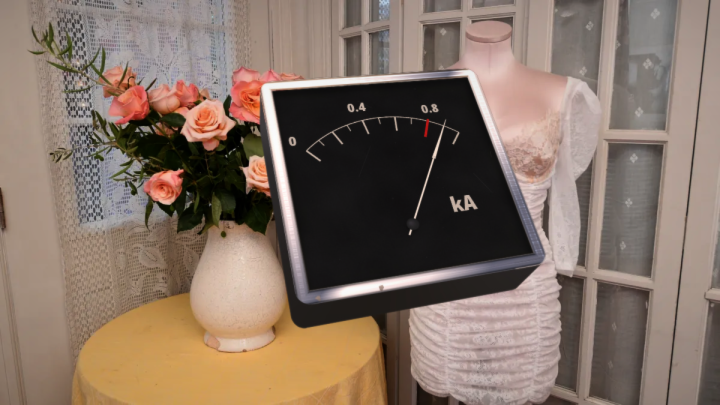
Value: 0.9,kA
